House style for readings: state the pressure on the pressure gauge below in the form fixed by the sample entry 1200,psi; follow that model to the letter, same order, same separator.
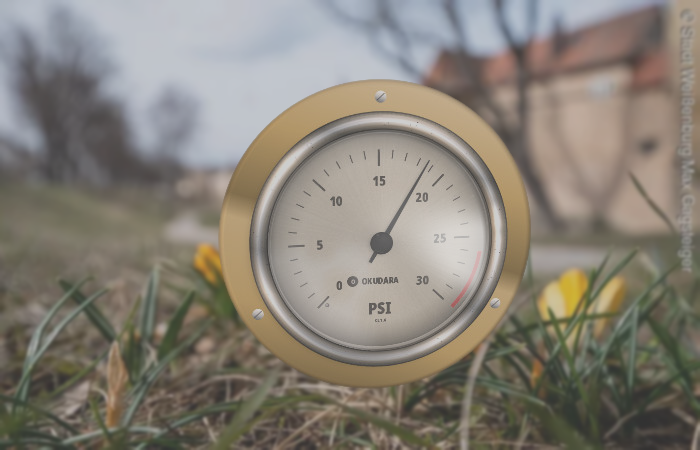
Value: 18.5,psi
